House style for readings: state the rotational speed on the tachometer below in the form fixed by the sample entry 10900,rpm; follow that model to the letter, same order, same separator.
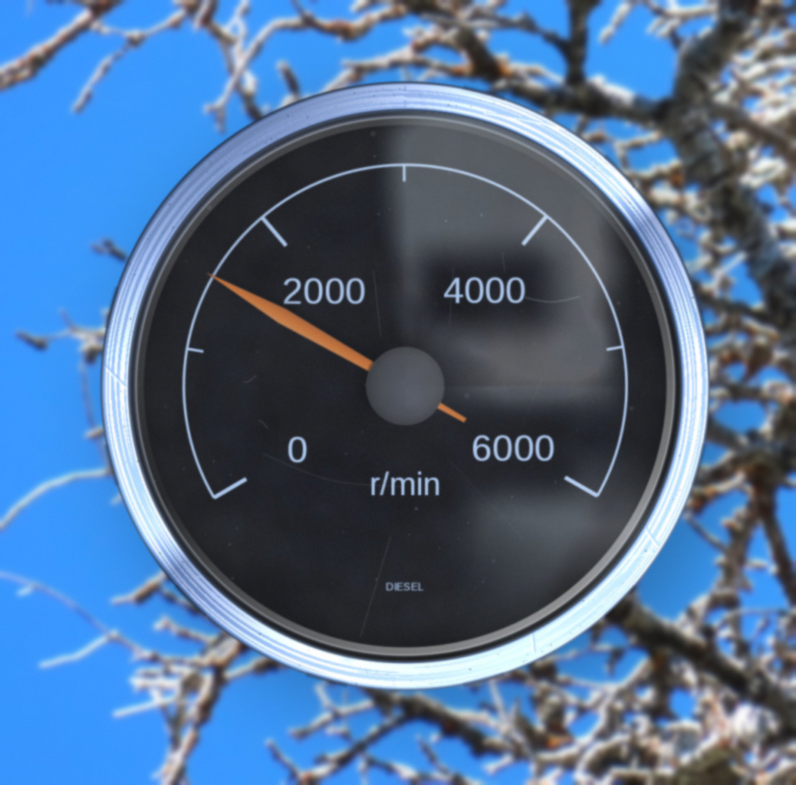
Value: 1500,rpm
